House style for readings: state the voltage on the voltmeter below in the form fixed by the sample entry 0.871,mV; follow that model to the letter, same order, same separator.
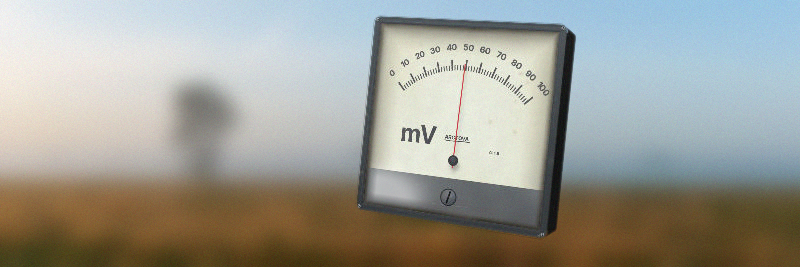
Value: 50,mV
